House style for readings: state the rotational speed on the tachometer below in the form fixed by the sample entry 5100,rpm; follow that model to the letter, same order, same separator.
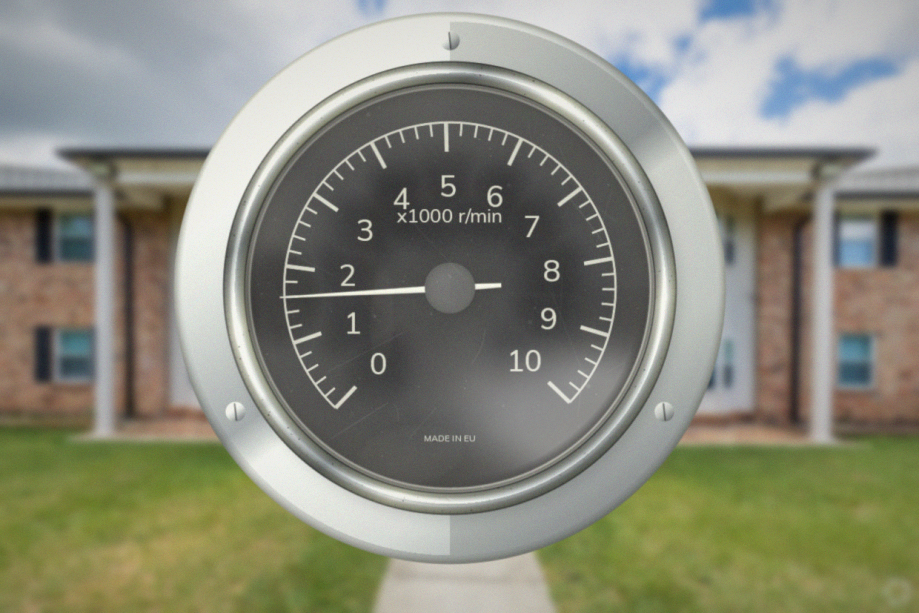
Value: 1600,rpm
